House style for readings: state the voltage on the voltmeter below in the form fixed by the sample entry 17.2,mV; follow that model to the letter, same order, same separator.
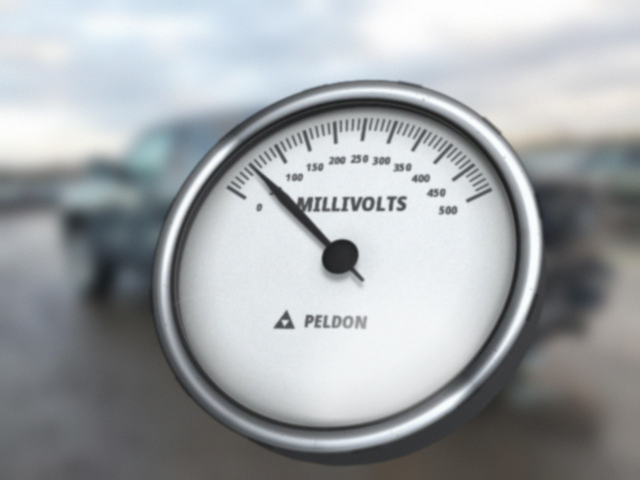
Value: 50,mV
